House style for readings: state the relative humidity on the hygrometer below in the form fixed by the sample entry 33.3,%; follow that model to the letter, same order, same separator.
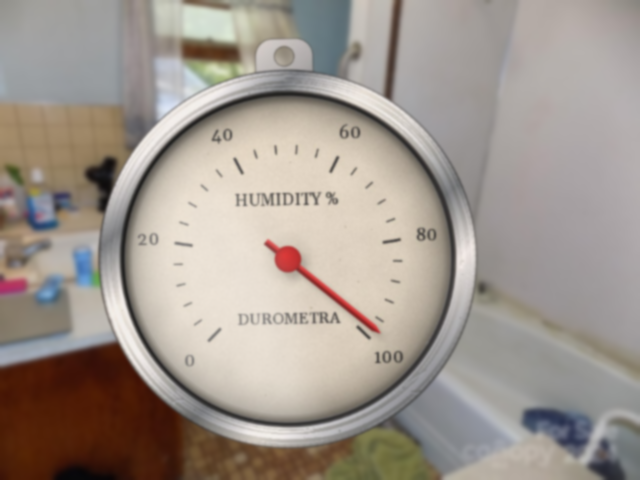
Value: 98,%
